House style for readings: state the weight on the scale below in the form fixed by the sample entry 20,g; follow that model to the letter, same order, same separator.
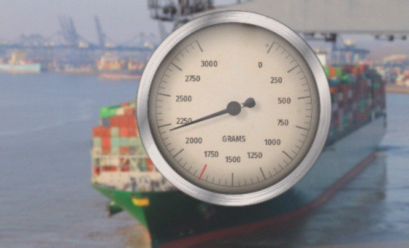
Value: 2200,g
